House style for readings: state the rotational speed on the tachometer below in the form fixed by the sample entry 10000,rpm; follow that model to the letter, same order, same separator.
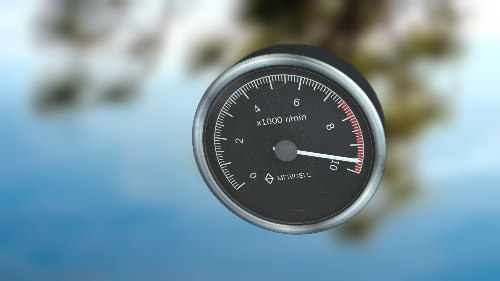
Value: 9500,rpm
